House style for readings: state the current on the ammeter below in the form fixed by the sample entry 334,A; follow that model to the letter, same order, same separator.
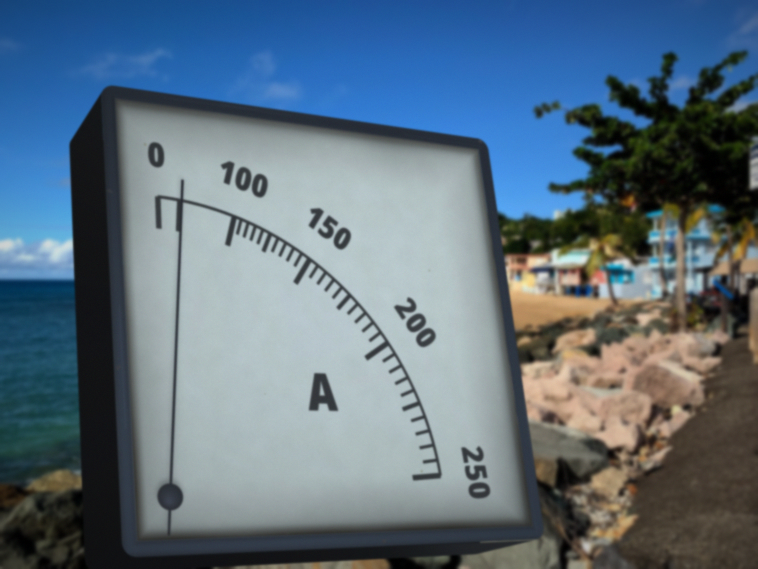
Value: 50,A
